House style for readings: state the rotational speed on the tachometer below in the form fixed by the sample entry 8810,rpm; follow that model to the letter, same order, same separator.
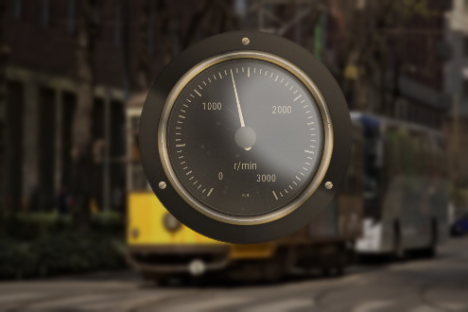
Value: 1350,rpm
